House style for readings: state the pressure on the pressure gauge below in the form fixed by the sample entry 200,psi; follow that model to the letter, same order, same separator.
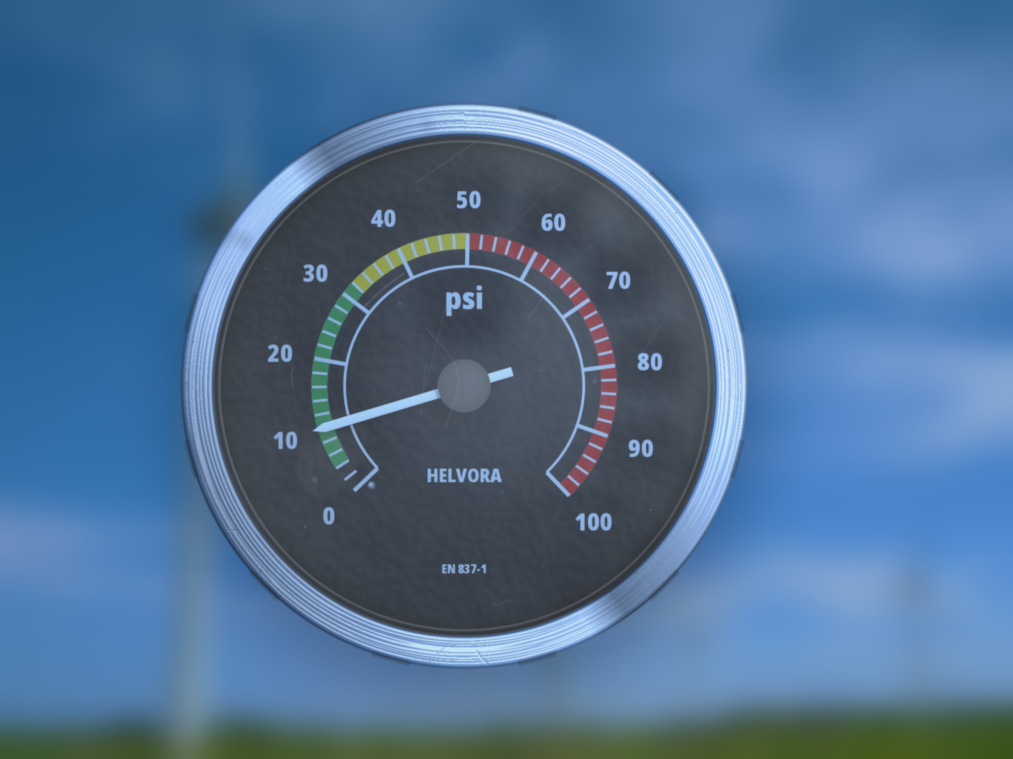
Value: 10,psi
